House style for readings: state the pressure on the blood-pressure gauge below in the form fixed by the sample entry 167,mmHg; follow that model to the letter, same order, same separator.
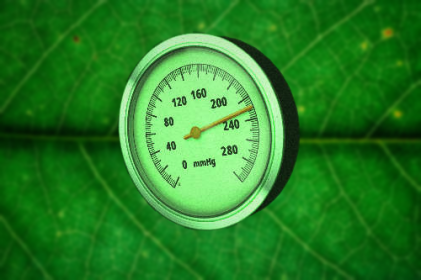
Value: 230,mmHg
